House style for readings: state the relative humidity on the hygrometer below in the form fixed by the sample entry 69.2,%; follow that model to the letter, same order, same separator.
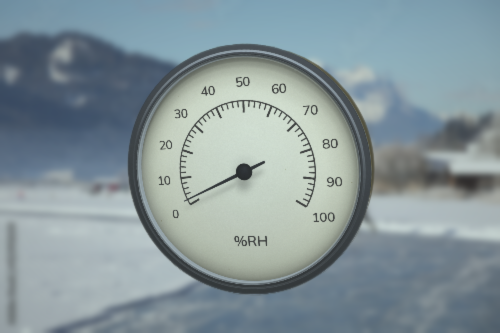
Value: 2,%
